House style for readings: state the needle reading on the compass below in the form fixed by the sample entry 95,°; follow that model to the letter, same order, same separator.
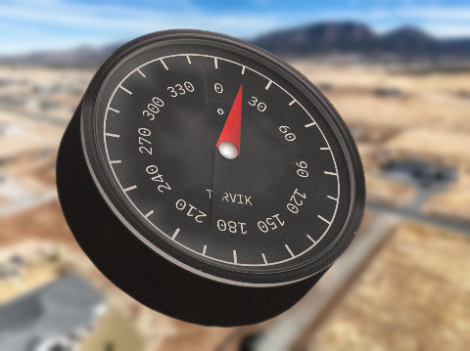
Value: 15,°
